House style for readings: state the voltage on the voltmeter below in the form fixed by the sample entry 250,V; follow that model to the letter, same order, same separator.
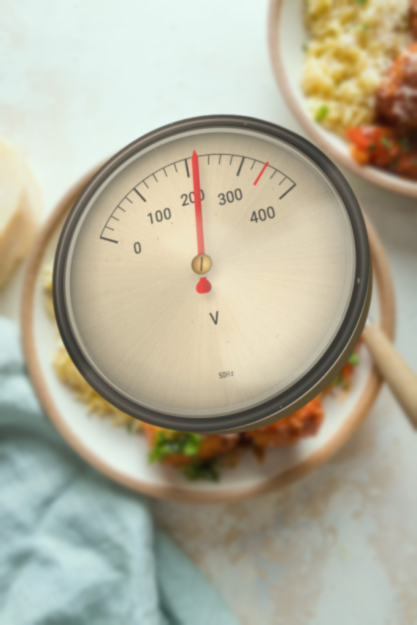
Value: 220,V
